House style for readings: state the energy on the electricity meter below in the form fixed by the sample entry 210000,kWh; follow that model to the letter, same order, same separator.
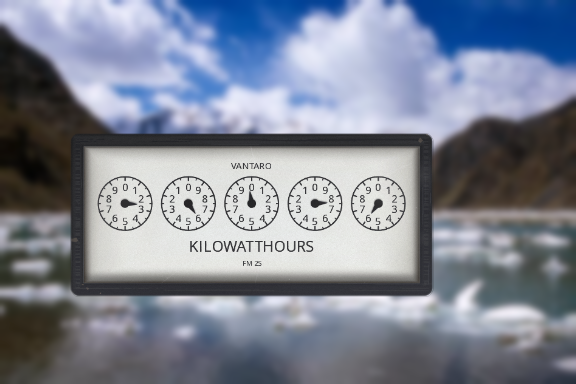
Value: 25976,kWh
